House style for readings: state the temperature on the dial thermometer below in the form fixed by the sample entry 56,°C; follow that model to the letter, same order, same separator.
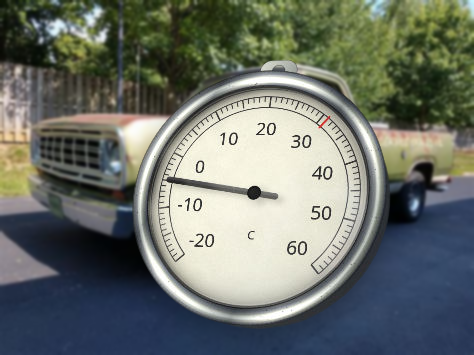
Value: -5,°C
